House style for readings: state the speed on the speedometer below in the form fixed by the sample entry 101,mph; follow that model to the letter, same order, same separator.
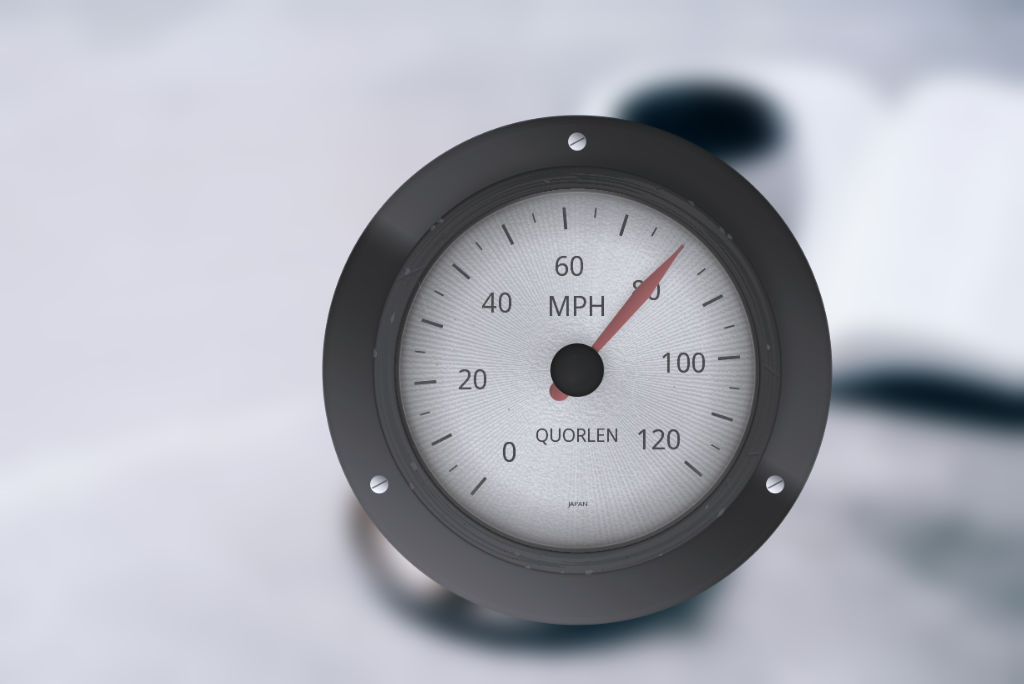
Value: 80,mph
